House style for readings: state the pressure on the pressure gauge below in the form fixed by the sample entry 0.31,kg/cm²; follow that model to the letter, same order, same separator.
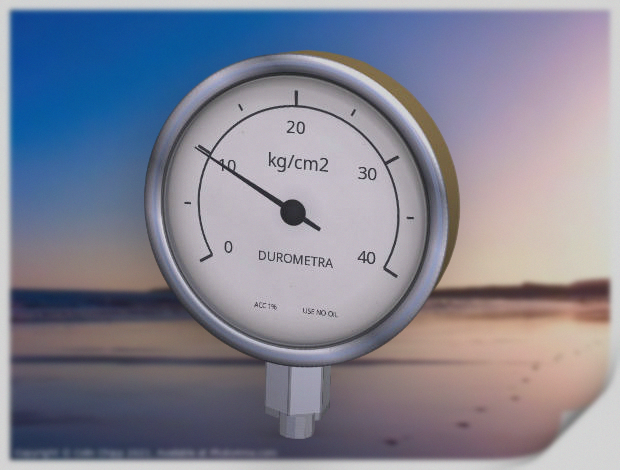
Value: 10,kg/cm²
